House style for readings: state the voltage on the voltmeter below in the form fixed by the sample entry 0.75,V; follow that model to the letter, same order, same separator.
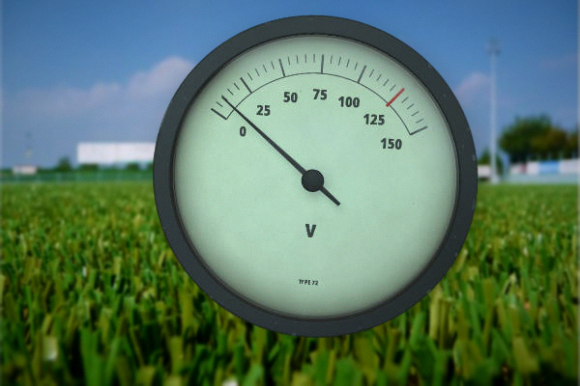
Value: 10,V
